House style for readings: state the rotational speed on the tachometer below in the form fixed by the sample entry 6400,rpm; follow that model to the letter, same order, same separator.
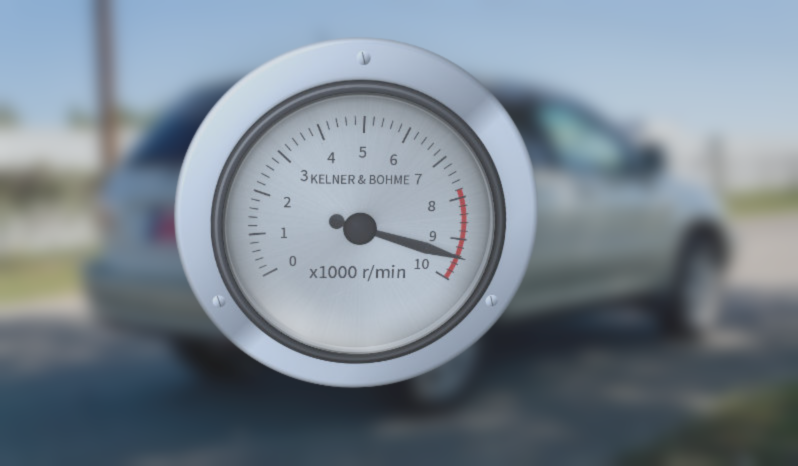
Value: 9400,rpm
